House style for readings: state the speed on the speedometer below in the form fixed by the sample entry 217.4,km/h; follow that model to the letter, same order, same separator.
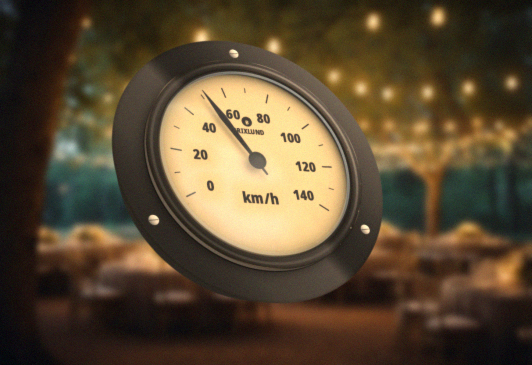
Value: 50,km/h
